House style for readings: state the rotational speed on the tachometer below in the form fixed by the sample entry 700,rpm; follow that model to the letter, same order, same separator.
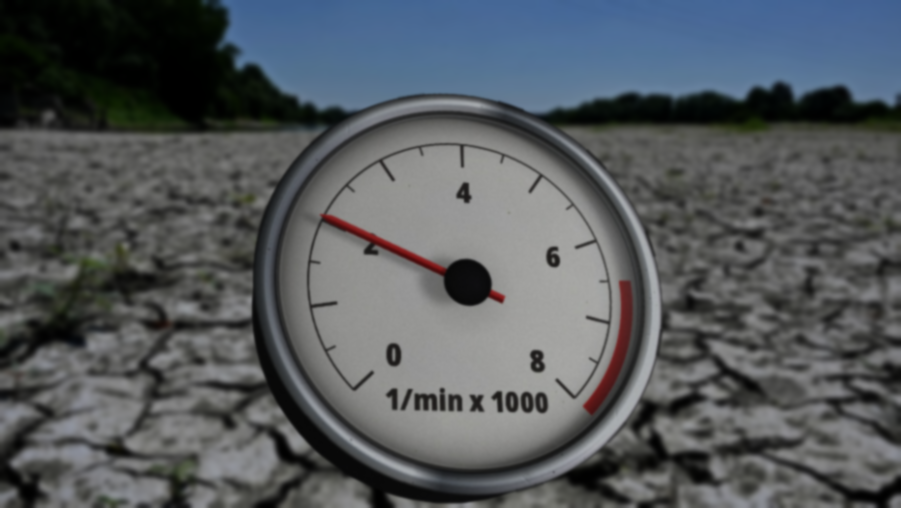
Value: 2000,rpm
